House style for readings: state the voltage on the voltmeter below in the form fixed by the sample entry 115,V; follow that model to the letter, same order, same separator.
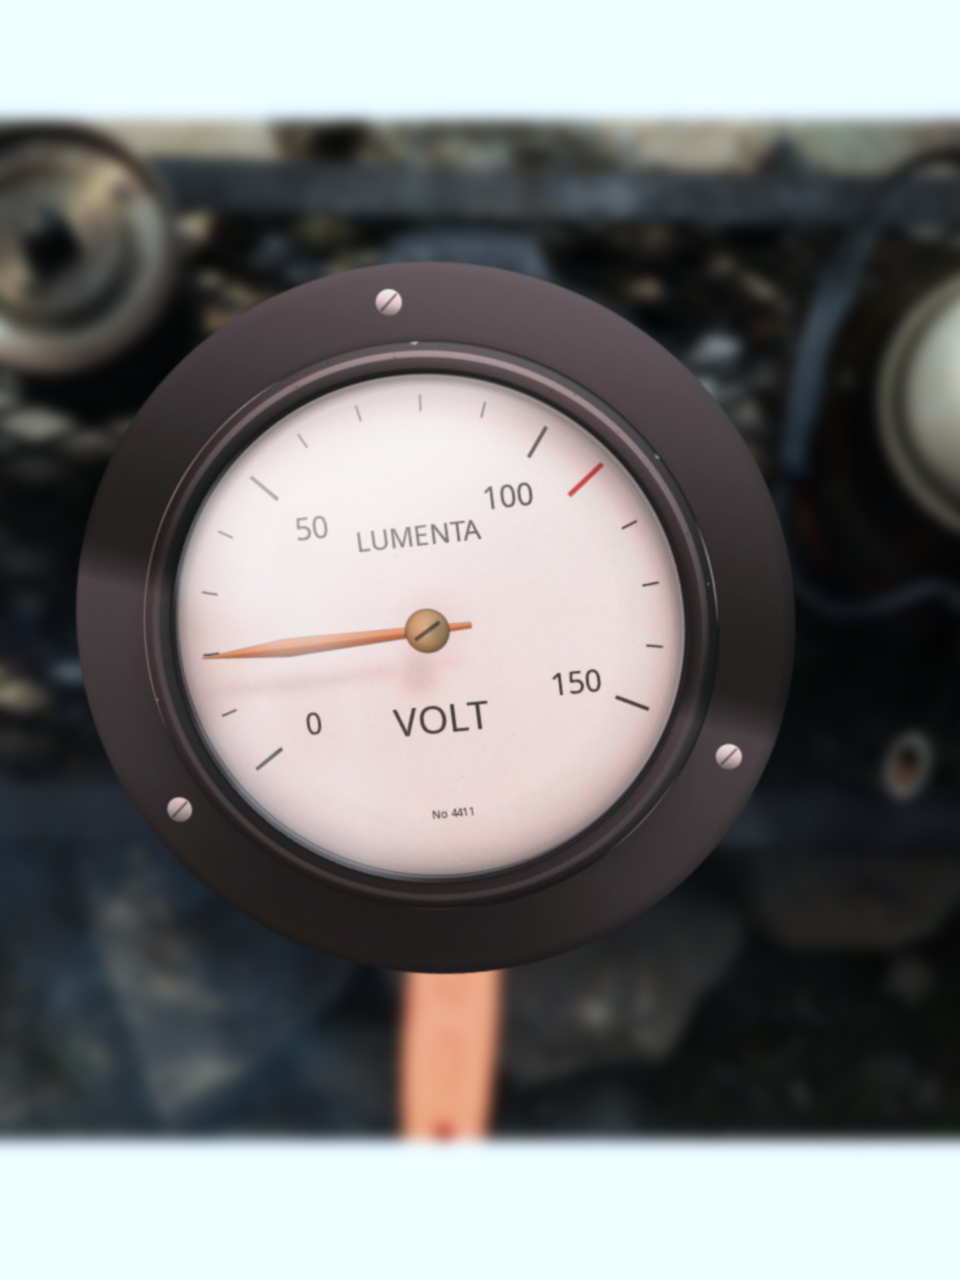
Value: 20,V
